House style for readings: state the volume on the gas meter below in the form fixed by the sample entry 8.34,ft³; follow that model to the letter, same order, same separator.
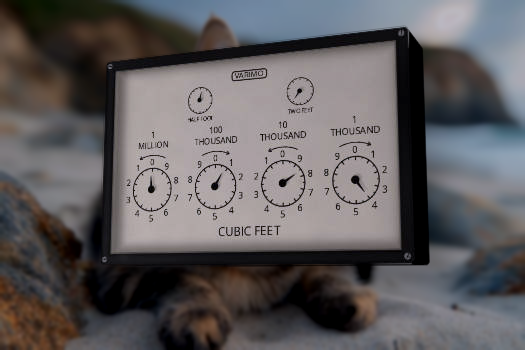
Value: 8400,ft³
